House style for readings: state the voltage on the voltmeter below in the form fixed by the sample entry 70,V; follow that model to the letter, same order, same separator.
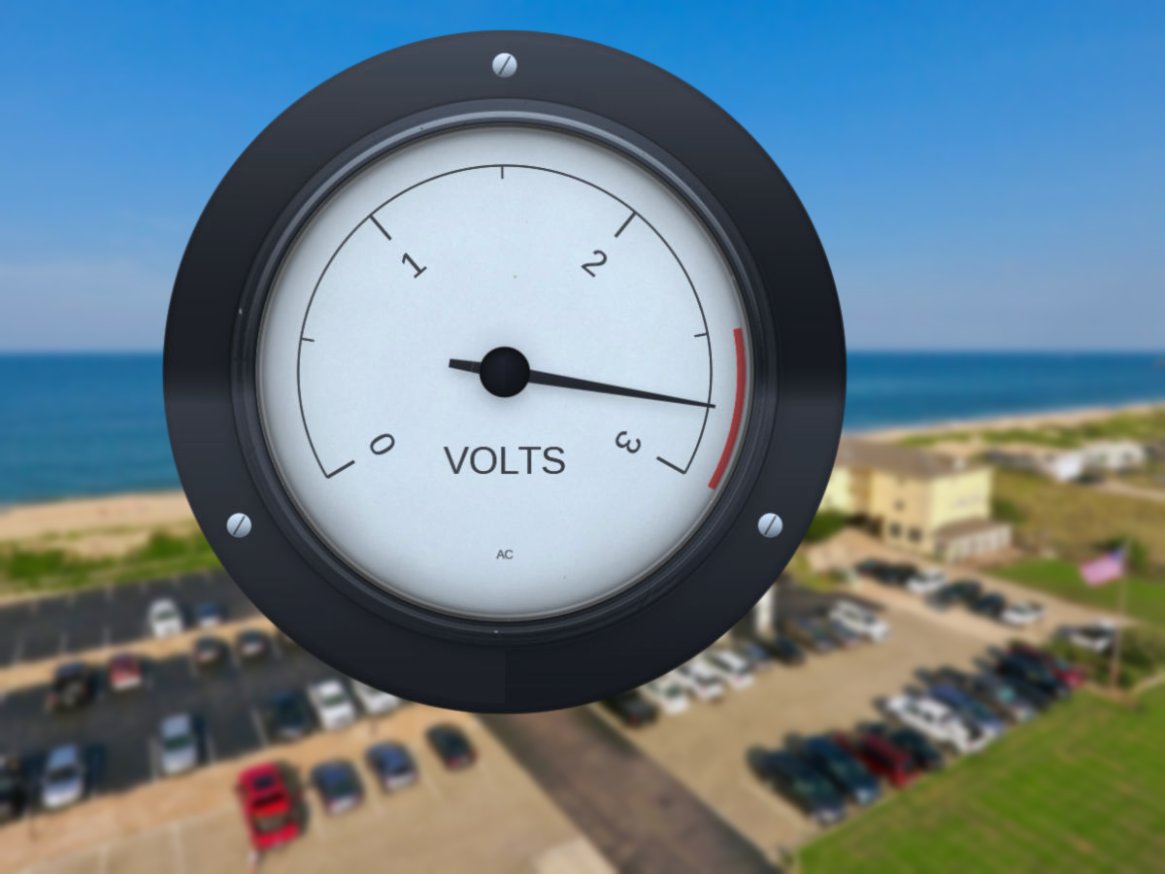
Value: 2.75,V
